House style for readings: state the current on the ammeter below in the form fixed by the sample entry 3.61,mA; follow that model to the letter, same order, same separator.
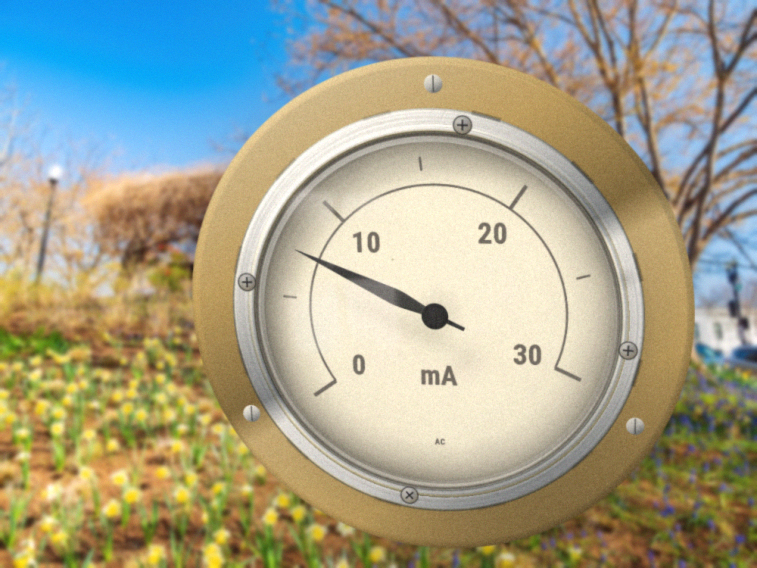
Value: 7.5,mA
